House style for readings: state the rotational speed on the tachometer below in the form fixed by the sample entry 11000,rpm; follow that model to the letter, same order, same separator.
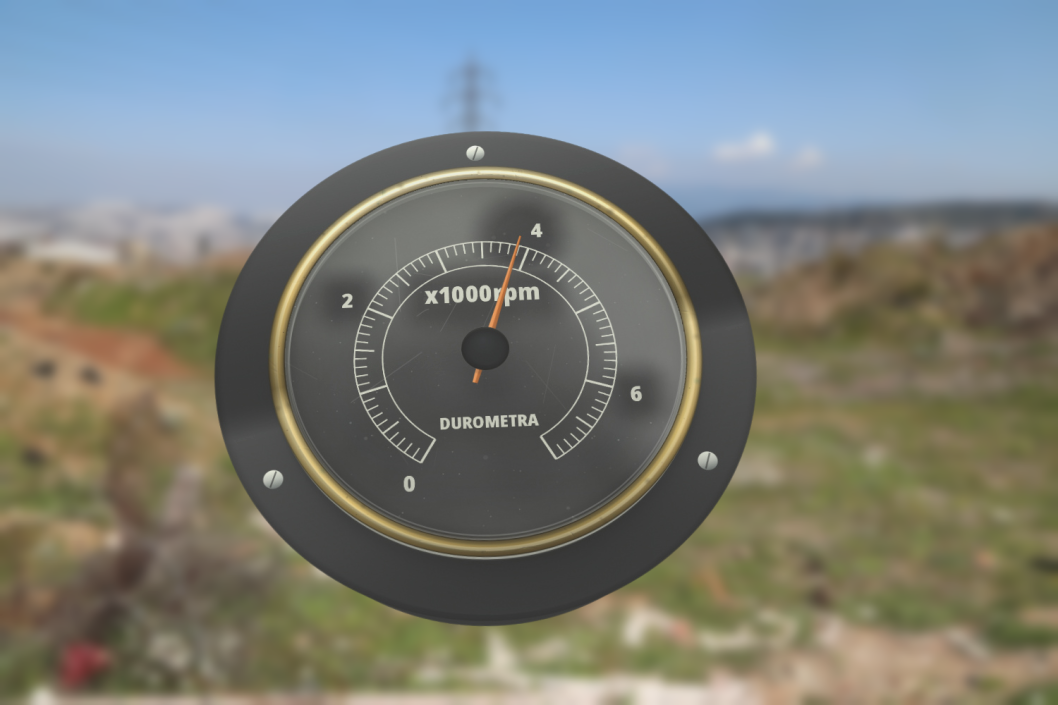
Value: 3900,rpm
